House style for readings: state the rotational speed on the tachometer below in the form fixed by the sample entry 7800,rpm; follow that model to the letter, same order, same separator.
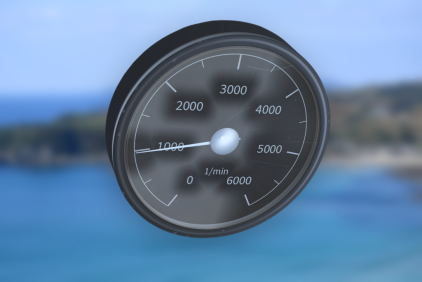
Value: 1000,rpm
